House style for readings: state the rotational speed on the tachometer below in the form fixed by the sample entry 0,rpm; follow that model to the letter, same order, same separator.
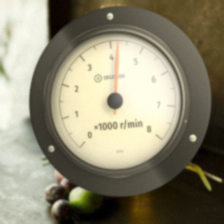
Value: 4250,rpm
